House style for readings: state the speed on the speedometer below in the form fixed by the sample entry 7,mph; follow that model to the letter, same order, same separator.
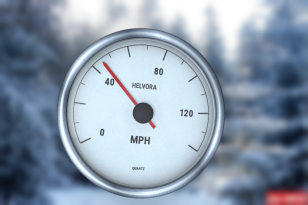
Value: 45,mph
